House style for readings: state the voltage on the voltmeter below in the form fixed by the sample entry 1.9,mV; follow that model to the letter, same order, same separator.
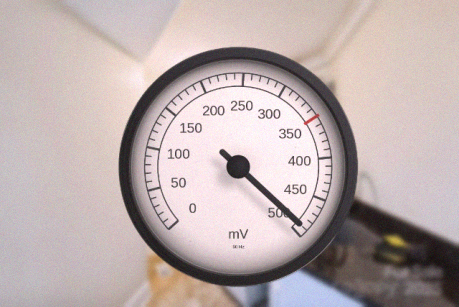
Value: 490,mV
